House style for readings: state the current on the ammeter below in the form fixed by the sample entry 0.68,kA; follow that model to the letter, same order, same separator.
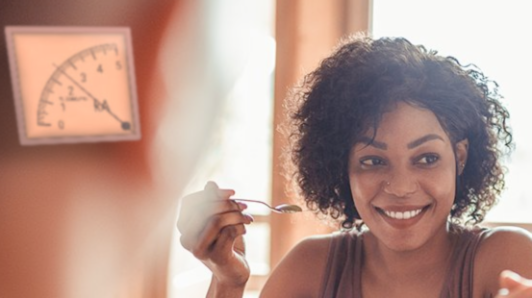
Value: 2.5,kA
